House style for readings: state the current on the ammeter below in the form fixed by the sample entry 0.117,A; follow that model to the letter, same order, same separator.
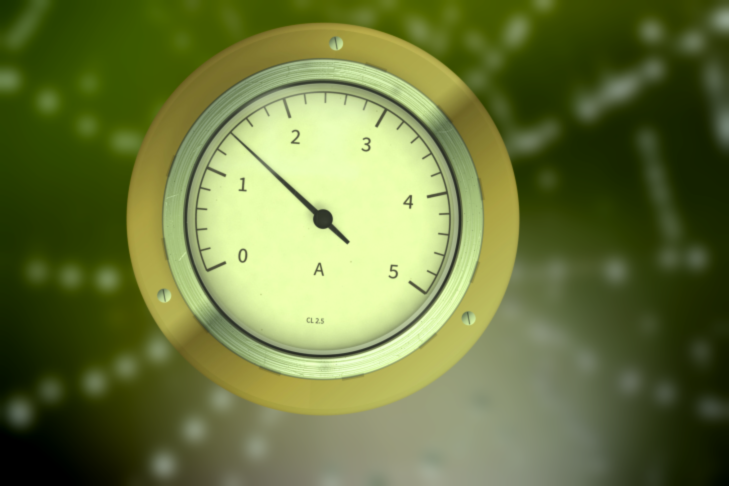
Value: 1.4,A
